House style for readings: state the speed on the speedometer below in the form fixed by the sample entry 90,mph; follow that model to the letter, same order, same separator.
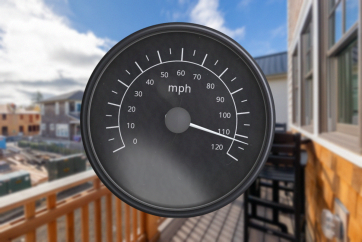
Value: 112.5,mph
